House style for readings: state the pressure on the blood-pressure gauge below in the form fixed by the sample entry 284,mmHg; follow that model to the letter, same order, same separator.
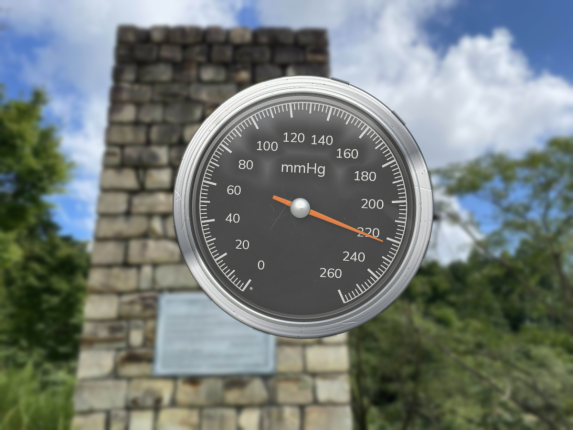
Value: 222,mmHg
